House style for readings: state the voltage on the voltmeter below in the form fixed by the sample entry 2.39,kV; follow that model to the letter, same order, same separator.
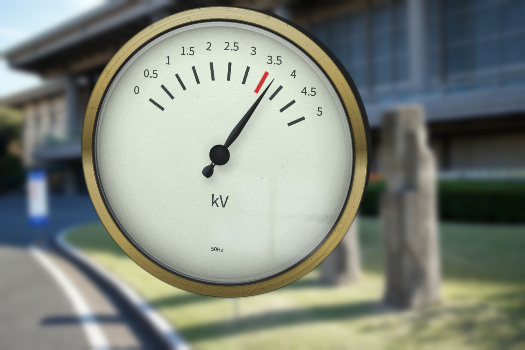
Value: 3.75,kV
